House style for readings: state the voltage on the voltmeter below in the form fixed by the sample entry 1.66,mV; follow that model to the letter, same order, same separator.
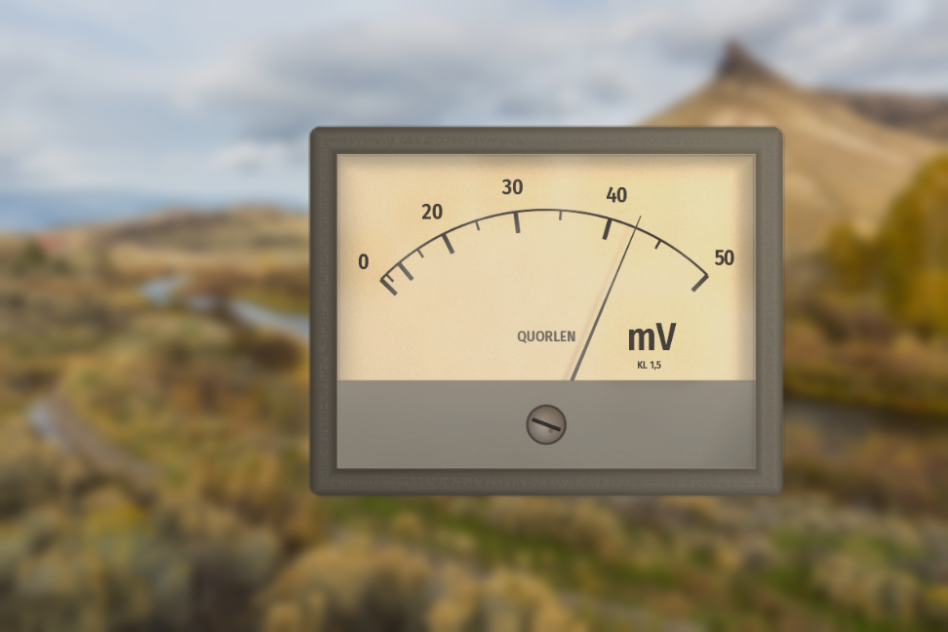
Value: 42.5,mV
